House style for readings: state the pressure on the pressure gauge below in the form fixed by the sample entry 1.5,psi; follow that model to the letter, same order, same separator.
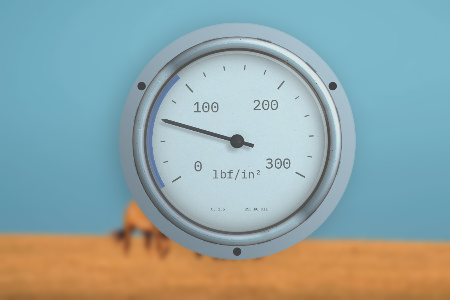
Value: 60,psi
